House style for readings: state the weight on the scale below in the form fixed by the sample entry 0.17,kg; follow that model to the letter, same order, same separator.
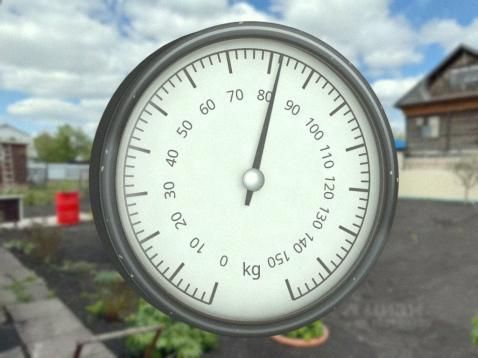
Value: 82,kg
